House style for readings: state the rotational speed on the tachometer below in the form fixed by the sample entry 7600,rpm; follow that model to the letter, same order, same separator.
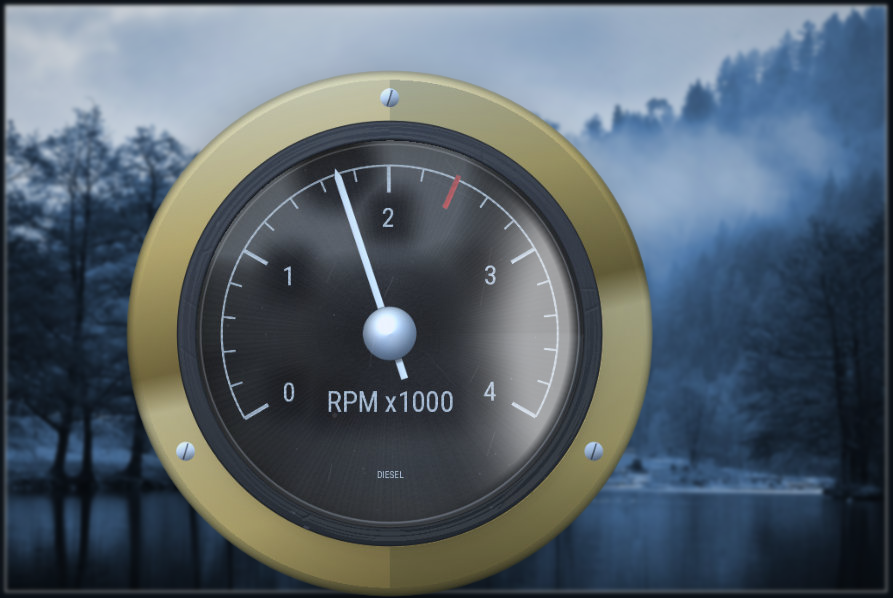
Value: 1700,rpm
